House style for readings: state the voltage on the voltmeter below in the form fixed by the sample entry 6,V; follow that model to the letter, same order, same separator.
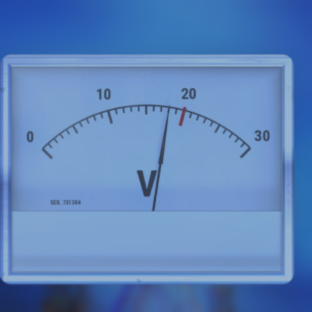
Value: 18,V
